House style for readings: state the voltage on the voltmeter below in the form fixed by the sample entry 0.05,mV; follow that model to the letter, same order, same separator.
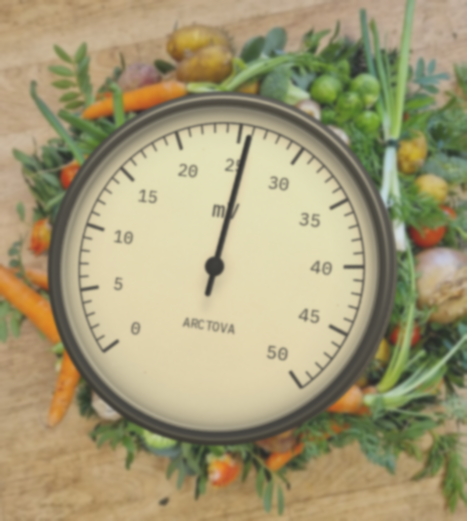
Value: 26,mV
